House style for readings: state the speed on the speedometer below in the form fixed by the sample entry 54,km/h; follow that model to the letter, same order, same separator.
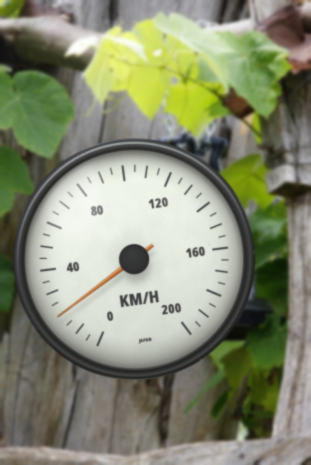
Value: 20,km/h
